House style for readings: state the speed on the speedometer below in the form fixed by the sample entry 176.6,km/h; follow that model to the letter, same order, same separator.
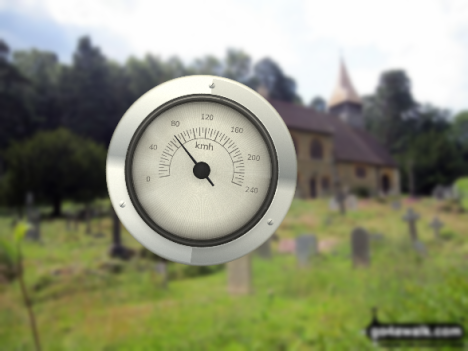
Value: 70,km/h
